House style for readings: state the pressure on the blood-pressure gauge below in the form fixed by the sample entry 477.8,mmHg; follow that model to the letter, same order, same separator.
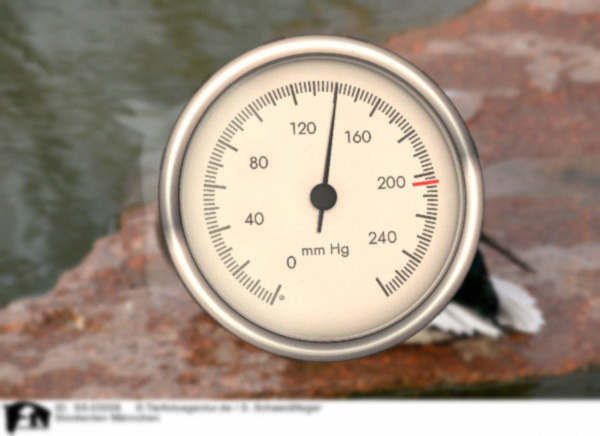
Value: 140,mmHg
